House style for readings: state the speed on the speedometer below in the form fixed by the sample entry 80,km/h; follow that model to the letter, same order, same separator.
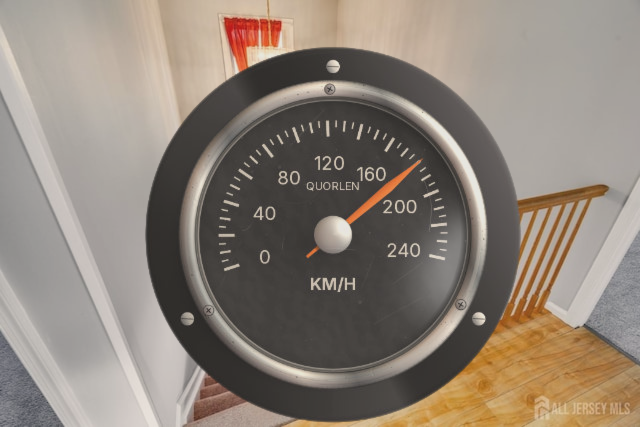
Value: 180,km/h
